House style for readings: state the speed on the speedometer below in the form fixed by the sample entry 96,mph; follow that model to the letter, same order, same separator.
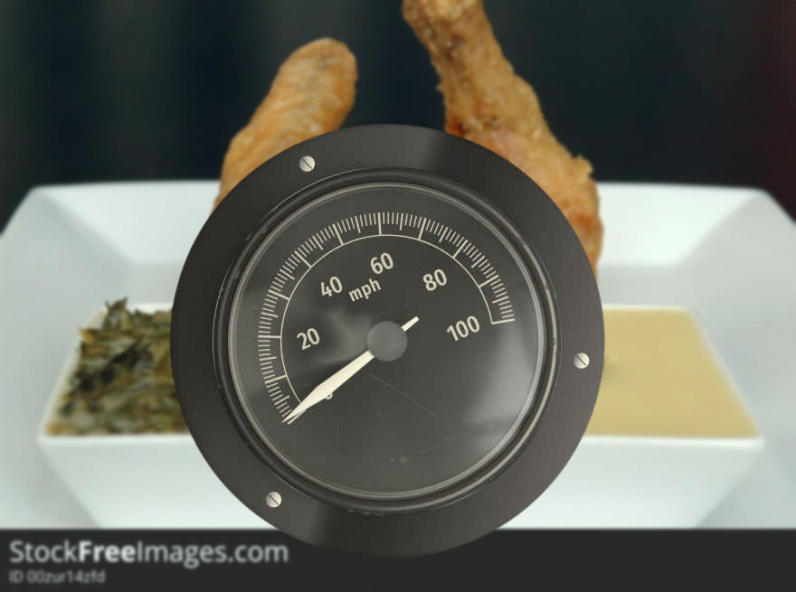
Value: 1,mph
